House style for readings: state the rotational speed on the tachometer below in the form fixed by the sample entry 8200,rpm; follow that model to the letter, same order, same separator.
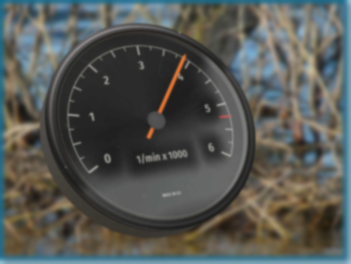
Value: 3875,rpm
